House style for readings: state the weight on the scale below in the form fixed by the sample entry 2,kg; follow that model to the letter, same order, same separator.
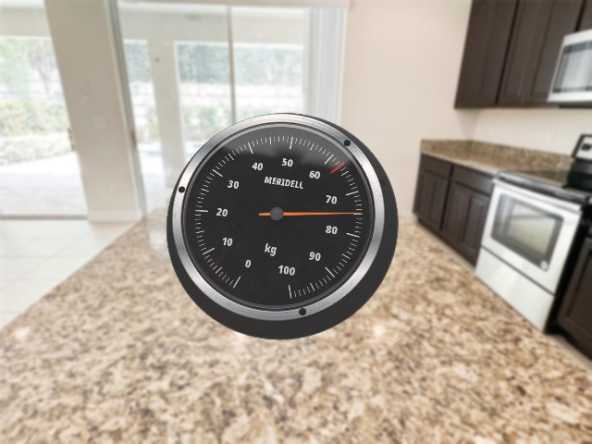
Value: 75,kg
